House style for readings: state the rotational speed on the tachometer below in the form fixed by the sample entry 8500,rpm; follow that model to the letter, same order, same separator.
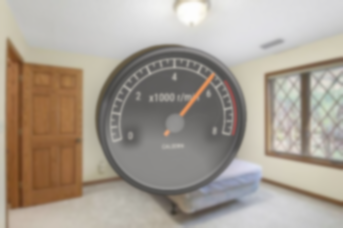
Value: 5500,rpm
